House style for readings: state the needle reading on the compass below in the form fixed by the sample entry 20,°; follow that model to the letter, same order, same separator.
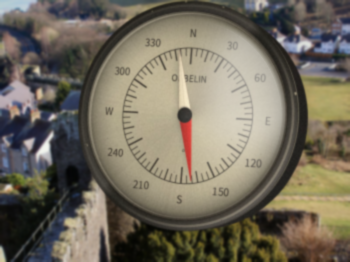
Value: 170,°
